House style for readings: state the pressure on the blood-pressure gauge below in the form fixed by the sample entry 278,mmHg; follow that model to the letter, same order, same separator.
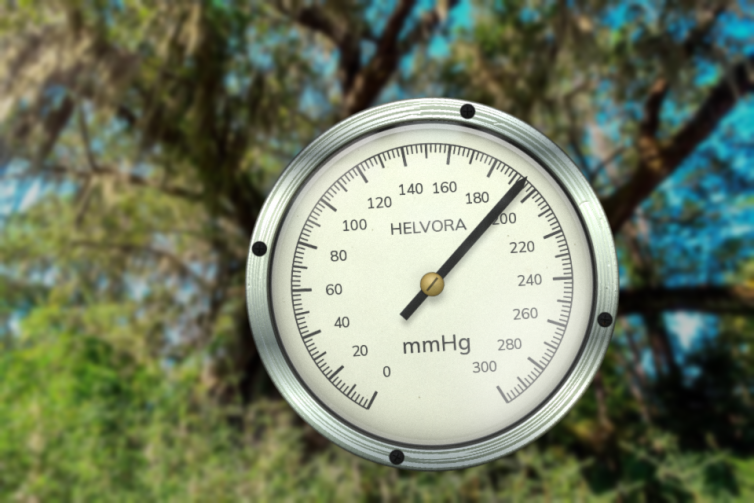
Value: 194,mmHg
